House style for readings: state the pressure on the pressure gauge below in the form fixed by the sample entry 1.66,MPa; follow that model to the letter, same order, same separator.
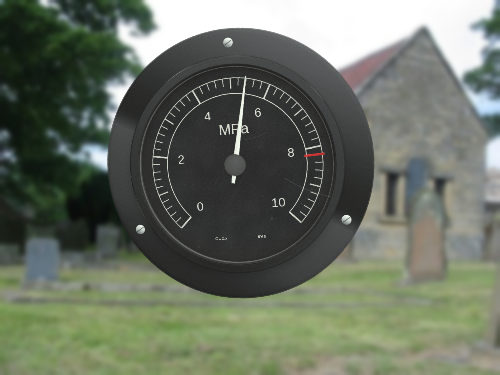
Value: 5.4,MPa
